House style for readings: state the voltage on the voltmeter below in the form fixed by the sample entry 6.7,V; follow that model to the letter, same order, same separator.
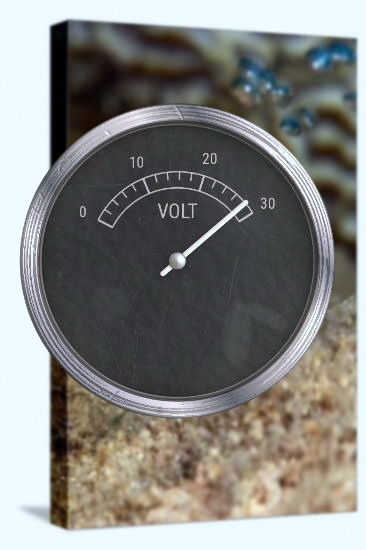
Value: 28,V
